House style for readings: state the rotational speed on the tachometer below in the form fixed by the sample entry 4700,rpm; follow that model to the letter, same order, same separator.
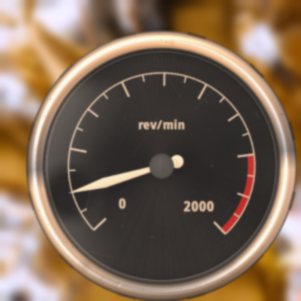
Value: 200,rpm
